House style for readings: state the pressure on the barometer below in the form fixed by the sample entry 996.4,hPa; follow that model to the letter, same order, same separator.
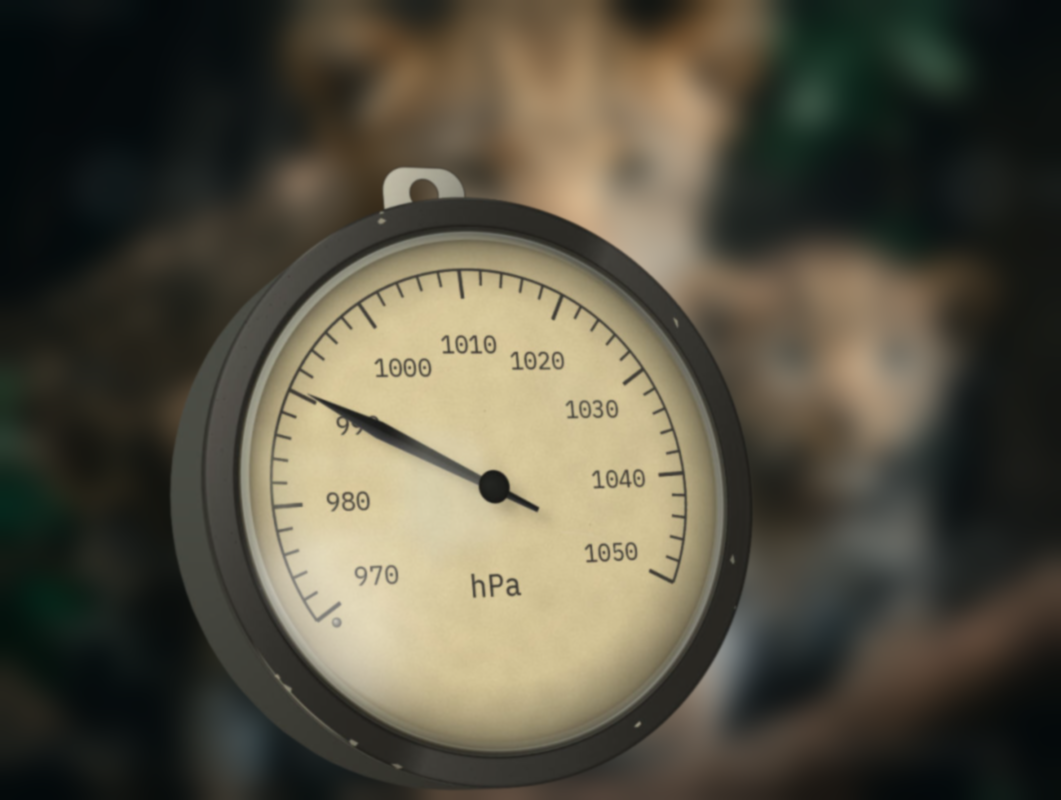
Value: 990,hPa
